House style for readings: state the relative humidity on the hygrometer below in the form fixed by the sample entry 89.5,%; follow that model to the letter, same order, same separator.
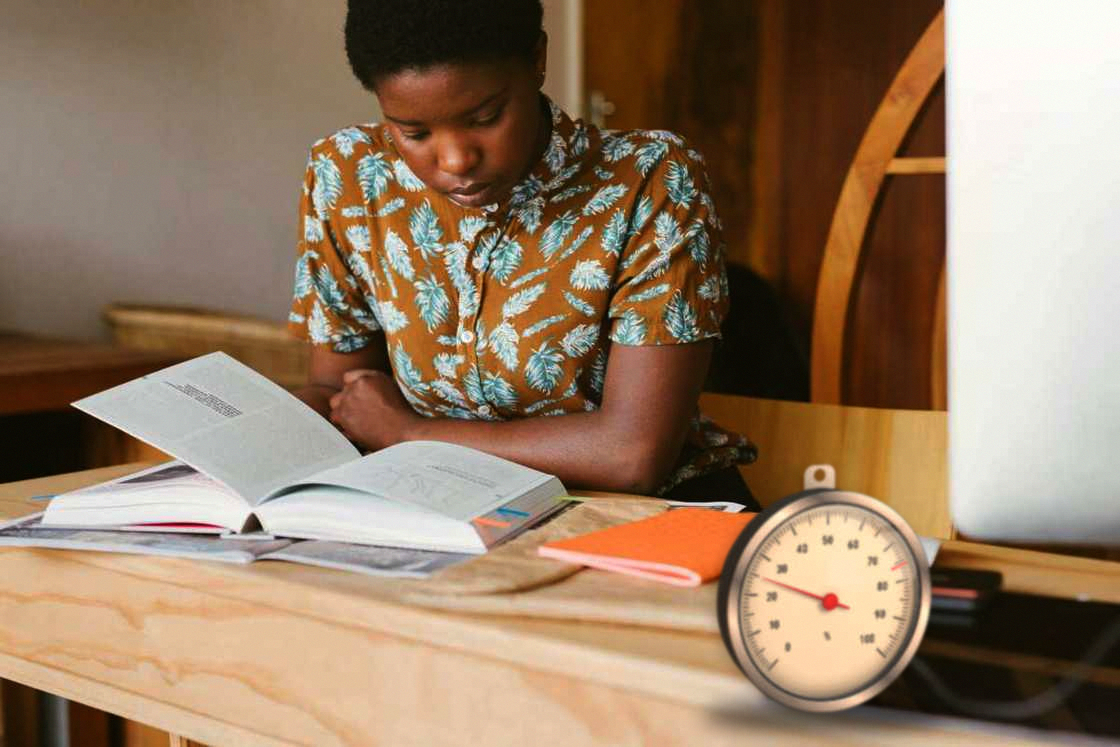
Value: 25,%
